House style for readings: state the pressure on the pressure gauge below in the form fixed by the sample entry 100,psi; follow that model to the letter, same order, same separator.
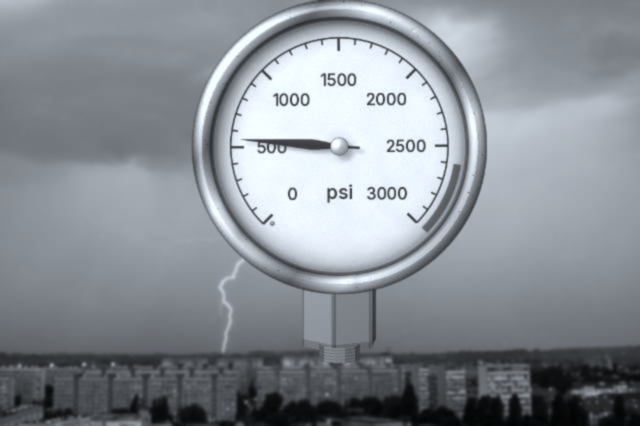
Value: 550,psi
